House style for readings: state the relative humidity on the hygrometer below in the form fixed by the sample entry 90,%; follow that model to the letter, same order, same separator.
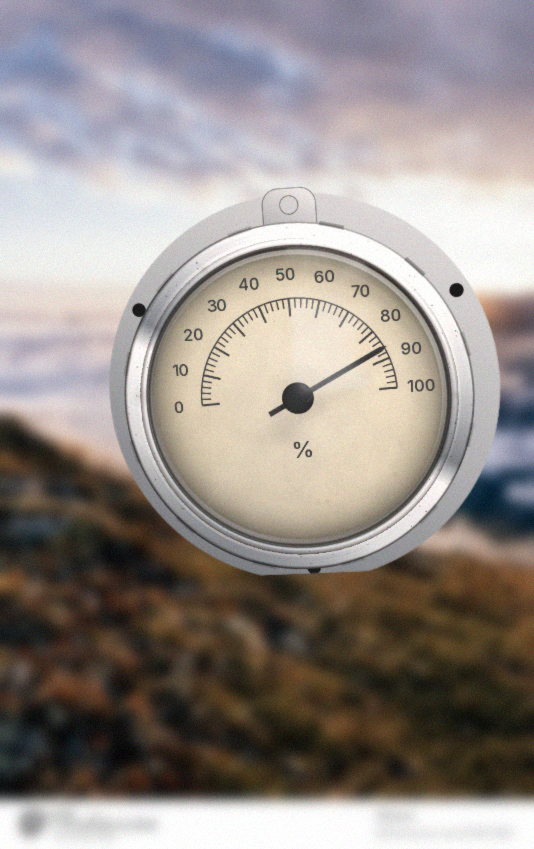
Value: 86,%
